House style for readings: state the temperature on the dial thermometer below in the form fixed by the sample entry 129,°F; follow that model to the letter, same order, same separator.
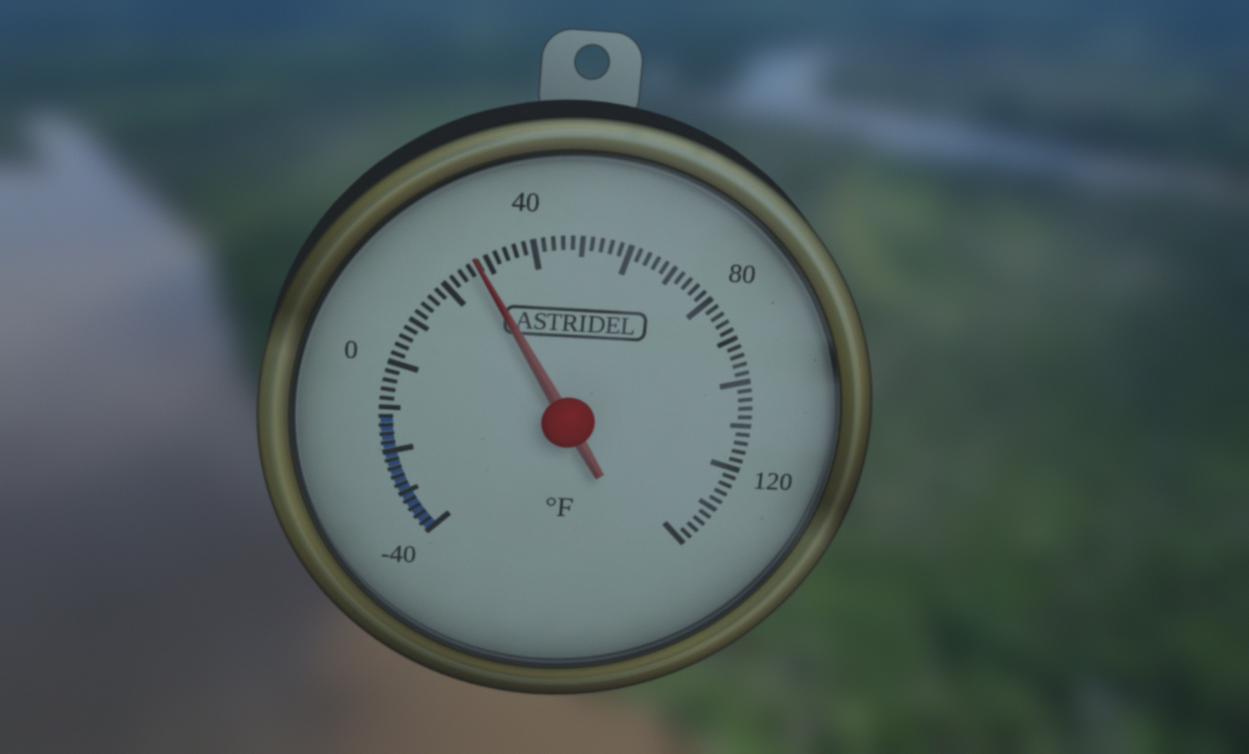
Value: 28,°F
